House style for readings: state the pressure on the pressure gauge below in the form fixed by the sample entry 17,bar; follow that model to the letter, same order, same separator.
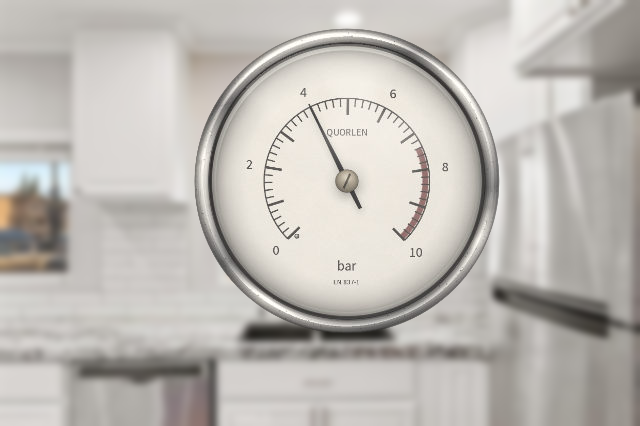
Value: 4,bar
